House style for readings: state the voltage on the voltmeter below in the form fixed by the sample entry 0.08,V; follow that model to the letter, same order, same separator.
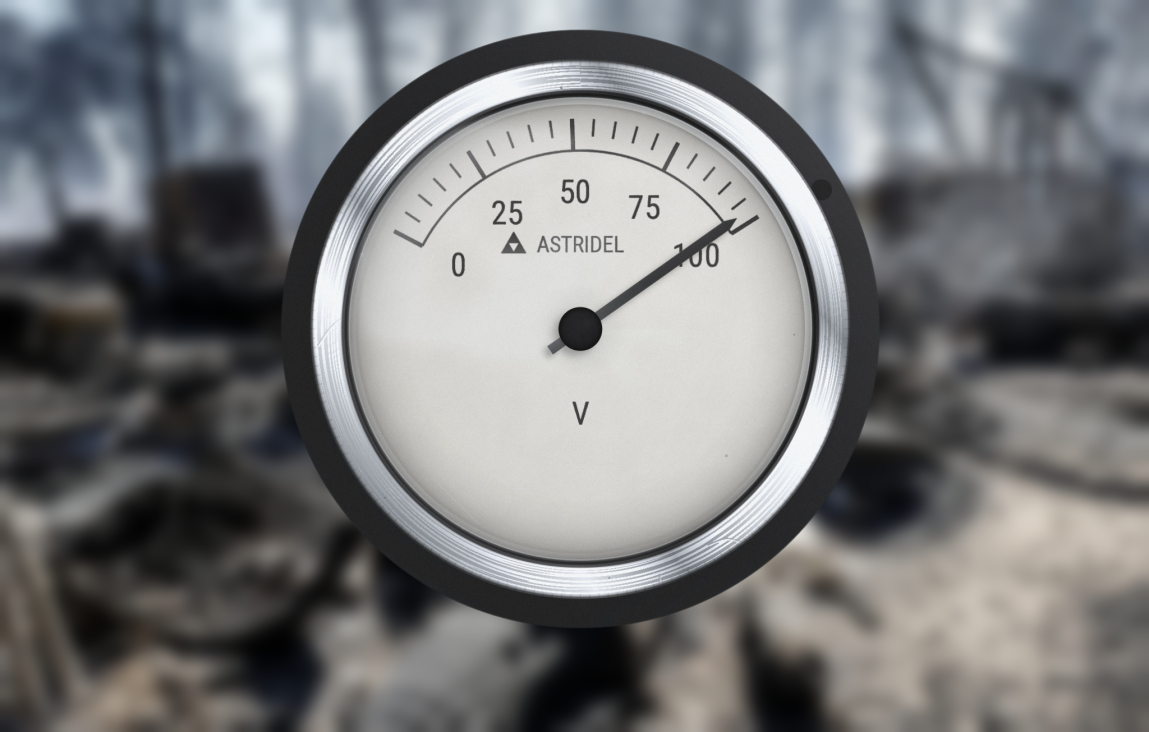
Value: 97.5,V
